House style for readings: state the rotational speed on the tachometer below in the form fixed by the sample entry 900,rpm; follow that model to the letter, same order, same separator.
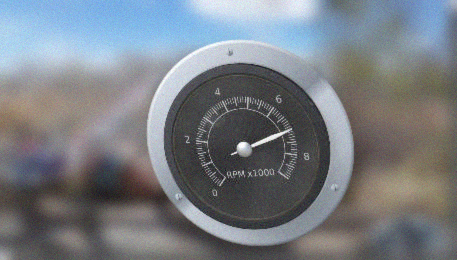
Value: 7000,rpm
